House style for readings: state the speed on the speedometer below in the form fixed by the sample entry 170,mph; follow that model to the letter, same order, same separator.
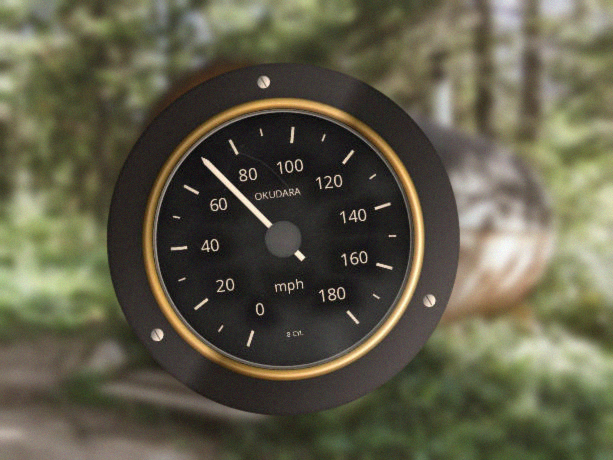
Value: 70,mph
